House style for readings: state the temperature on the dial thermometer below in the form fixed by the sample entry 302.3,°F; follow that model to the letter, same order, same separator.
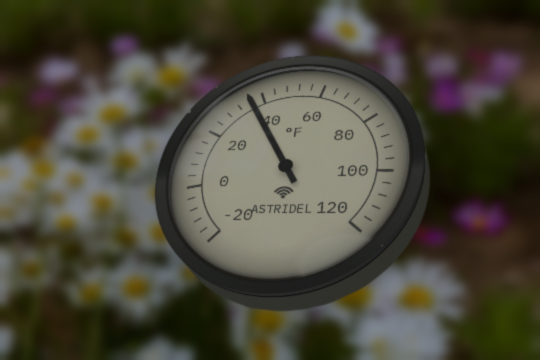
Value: 36,°F
